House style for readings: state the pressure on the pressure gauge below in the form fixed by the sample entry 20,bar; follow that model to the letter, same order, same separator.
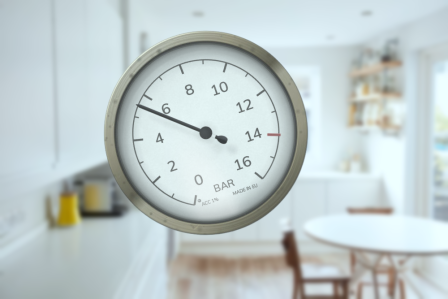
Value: 5.5,bar
